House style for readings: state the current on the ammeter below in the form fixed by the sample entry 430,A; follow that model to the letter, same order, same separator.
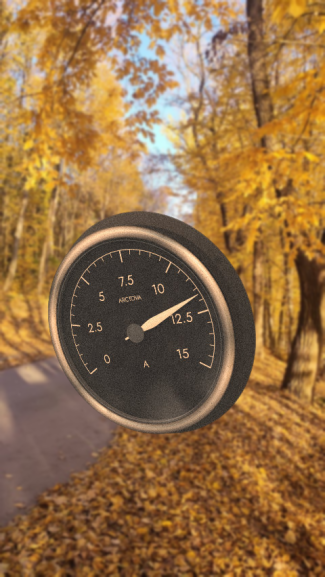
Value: 11.75,A
